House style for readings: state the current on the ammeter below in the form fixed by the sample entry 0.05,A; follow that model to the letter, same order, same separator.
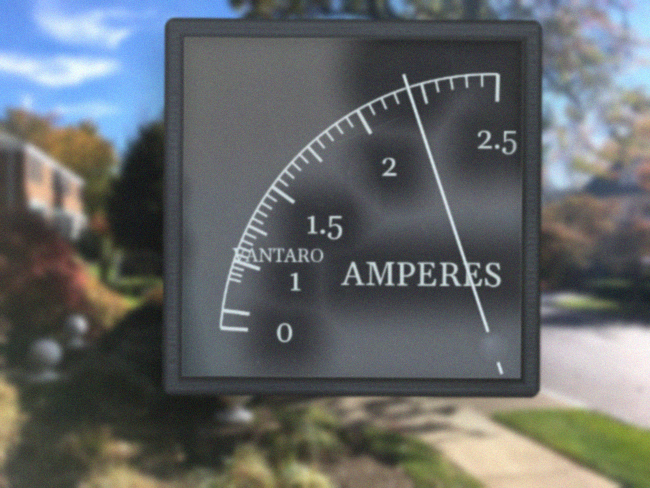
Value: 2.2,A
